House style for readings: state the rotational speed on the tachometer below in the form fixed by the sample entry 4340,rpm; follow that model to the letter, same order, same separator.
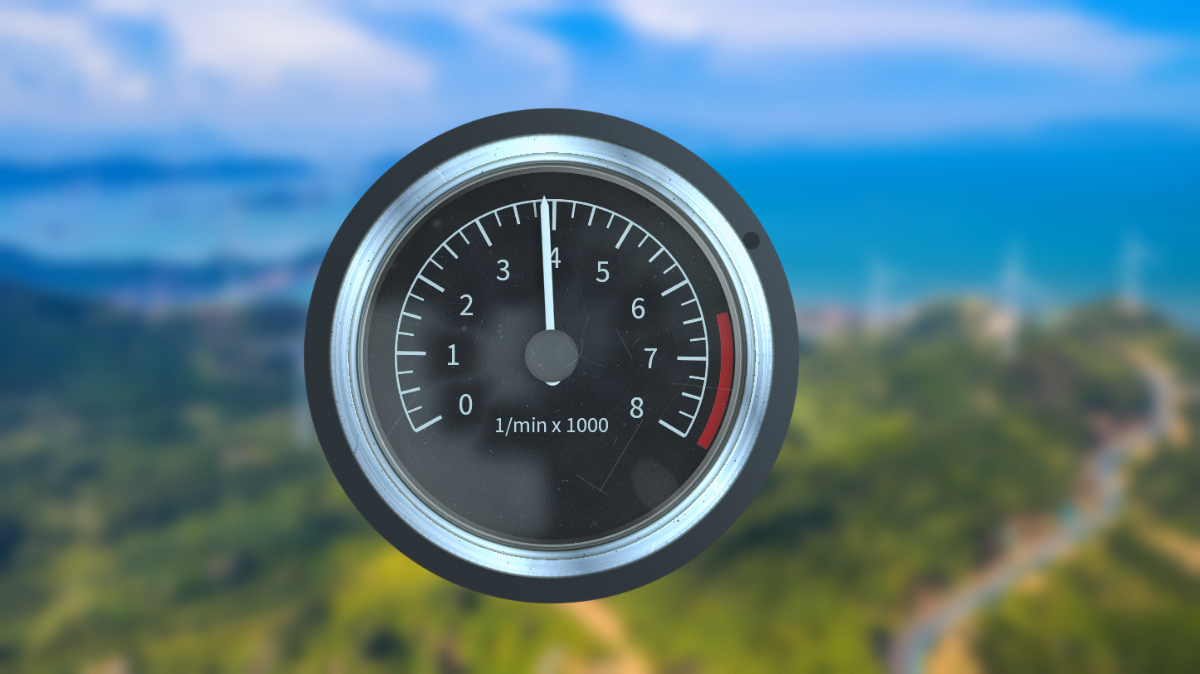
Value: 3875,rpm
